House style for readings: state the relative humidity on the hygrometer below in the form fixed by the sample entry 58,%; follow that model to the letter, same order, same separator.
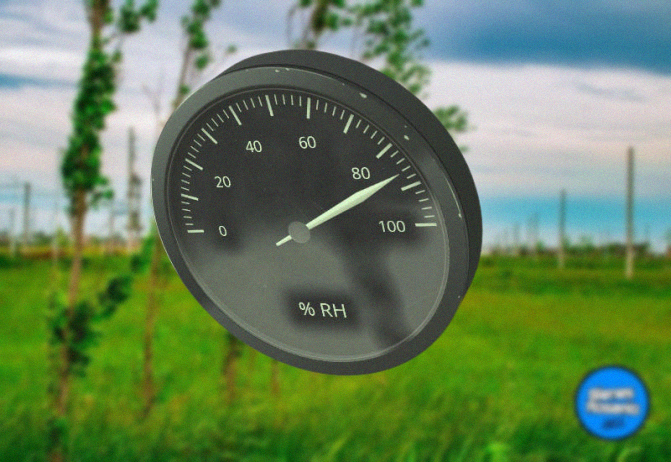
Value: 86,%
